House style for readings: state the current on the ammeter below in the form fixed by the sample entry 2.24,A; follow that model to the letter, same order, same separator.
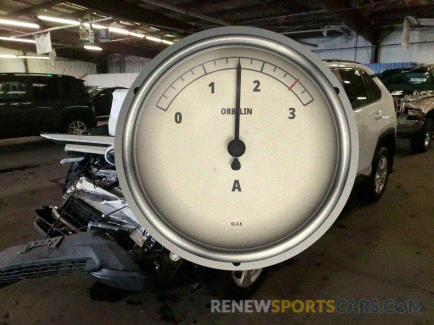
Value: 1.6,A
